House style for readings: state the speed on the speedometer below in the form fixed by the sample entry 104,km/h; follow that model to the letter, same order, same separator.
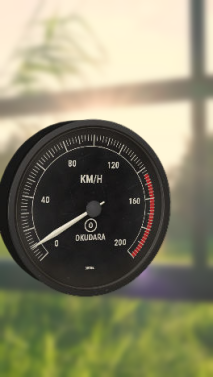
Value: 10,km/h
